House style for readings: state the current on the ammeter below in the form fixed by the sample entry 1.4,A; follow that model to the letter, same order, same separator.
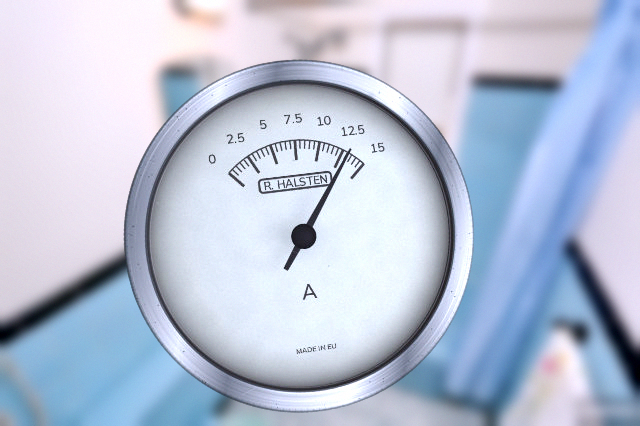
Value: 13,A
